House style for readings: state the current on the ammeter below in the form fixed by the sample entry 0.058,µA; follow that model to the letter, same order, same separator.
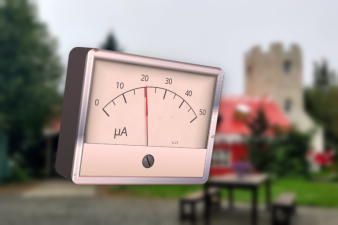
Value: 20,µA
